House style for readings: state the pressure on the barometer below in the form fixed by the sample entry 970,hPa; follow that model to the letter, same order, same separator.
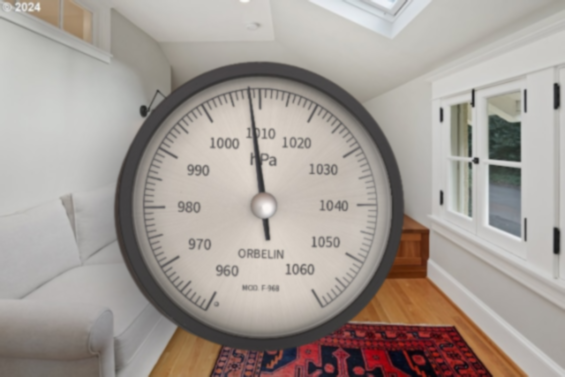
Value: 1008,hPa
